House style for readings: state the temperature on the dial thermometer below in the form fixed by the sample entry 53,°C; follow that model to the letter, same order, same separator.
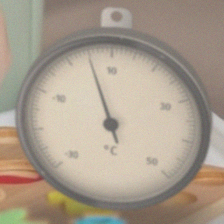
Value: 5,°C
